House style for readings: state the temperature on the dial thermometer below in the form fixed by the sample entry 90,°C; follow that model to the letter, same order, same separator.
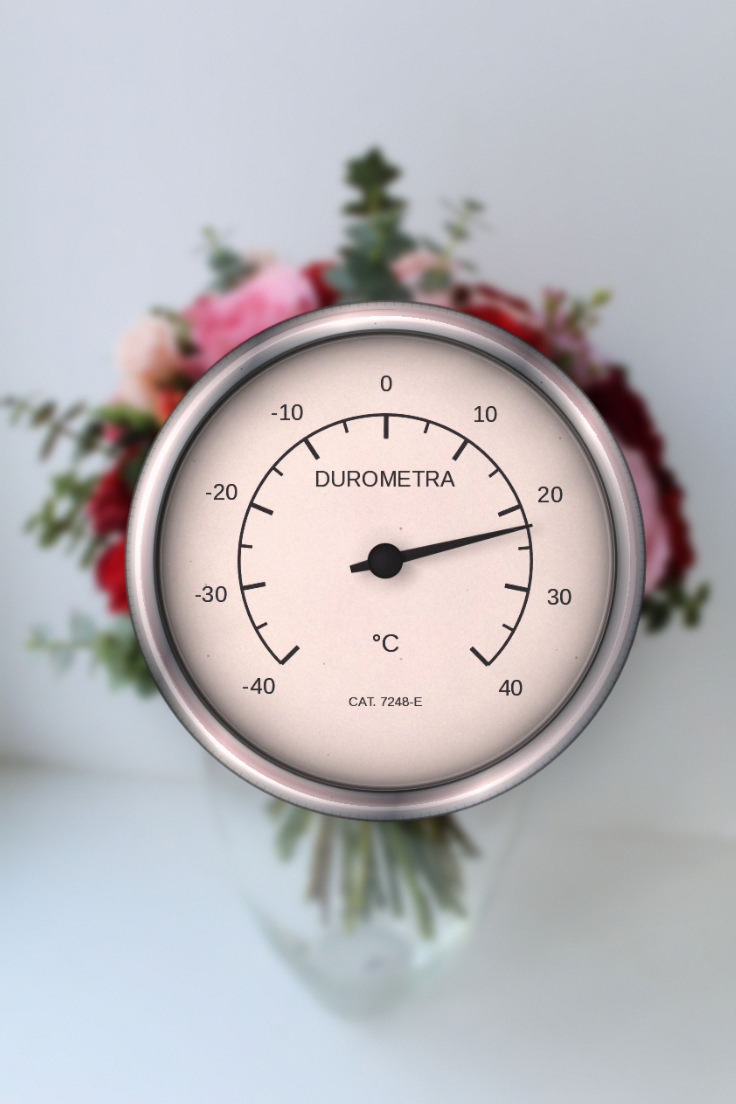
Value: 22.5,°C
